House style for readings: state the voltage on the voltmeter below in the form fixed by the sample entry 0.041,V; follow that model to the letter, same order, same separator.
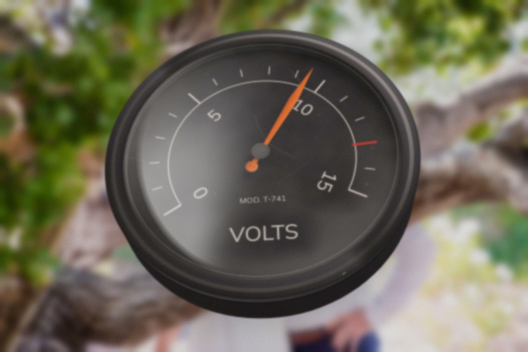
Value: 9.5,V
